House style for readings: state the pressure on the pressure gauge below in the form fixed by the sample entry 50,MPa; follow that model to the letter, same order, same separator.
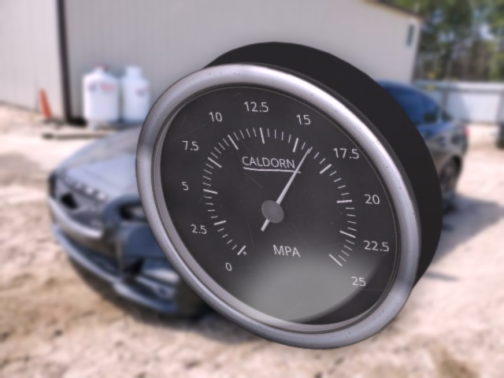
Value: 16,MPa
